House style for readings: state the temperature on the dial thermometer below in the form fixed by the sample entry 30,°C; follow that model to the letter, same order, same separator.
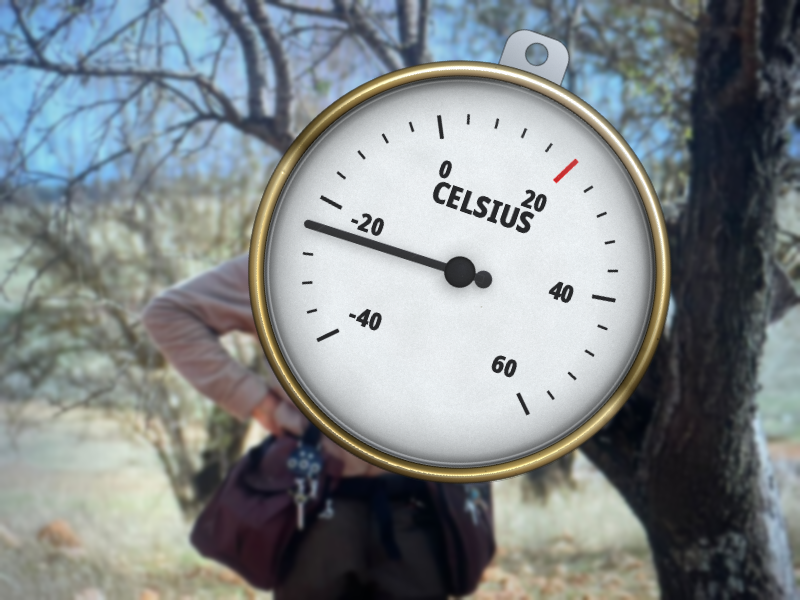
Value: -24,°C
